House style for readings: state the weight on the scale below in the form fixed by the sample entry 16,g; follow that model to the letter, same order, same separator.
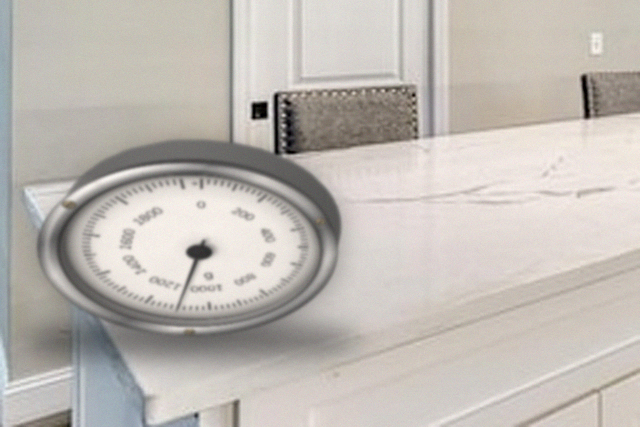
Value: 1100,g
